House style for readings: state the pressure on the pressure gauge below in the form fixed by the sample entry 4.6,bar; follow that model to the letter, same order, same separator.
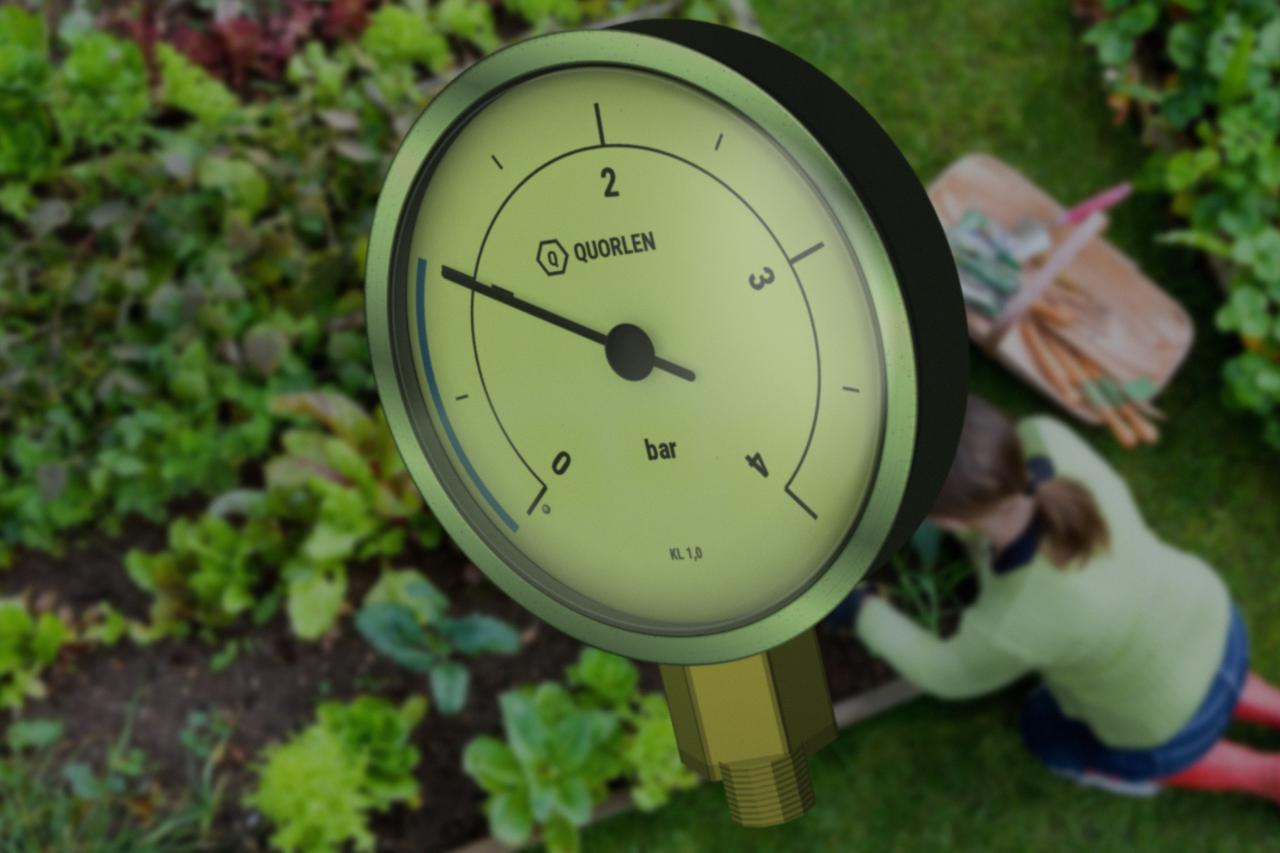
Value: 1,bar
